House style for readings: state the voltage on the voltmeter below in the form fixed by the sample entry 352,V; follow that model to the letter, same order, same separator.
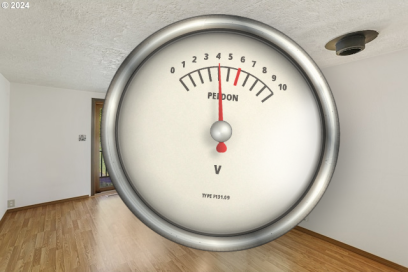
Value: 4,V
